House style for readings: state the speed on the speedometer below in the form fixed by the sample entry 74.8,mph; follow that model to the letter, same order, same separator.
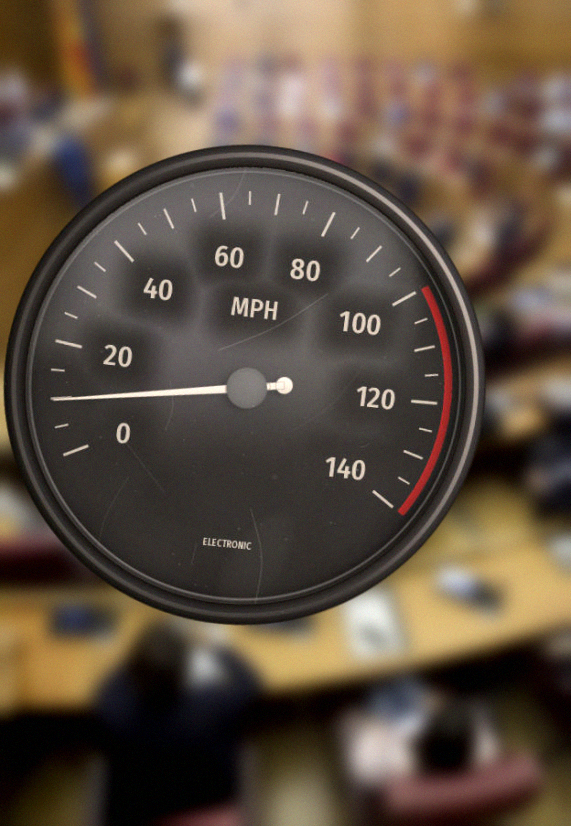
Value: 10,mph
